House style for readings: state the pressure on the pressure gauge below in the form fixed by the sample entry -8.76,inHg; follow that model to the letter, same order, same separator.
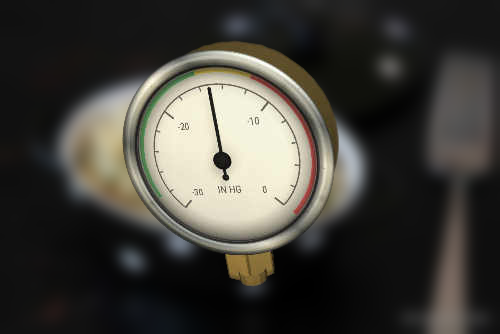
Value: -15,inHg
